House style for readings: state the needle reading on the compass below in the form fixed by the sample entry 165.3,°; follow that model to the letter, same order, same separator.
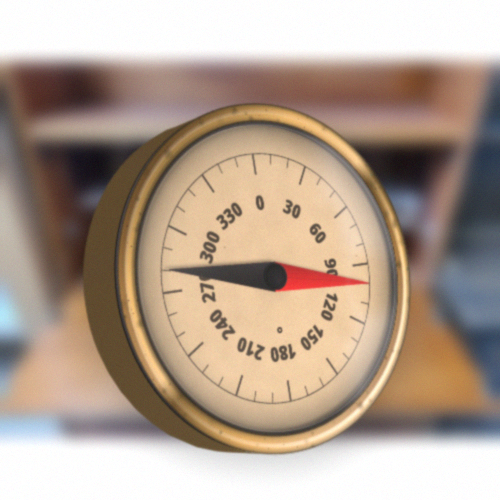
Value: 100,°
